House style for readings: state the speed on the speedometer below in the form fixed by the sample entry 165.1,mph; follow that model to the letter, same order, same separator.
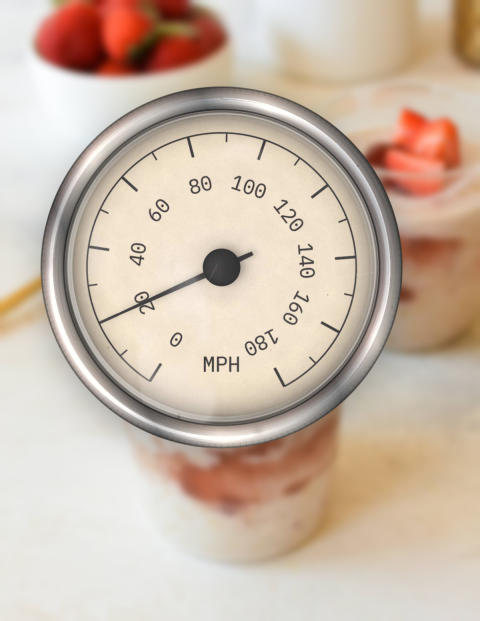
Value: 20,mph
